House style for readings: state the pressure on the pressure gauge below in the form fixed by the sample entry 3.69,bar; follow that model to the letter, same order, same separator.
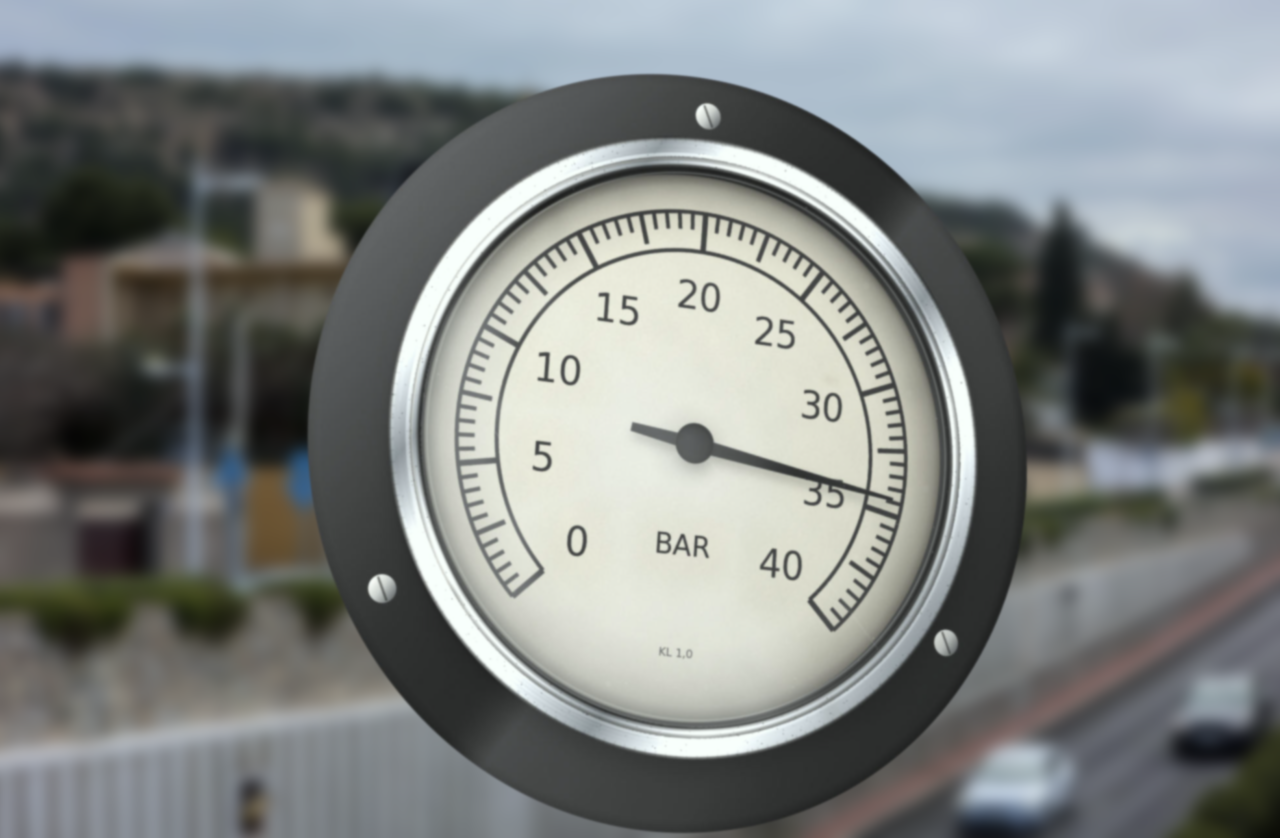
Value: 34.5,bar
